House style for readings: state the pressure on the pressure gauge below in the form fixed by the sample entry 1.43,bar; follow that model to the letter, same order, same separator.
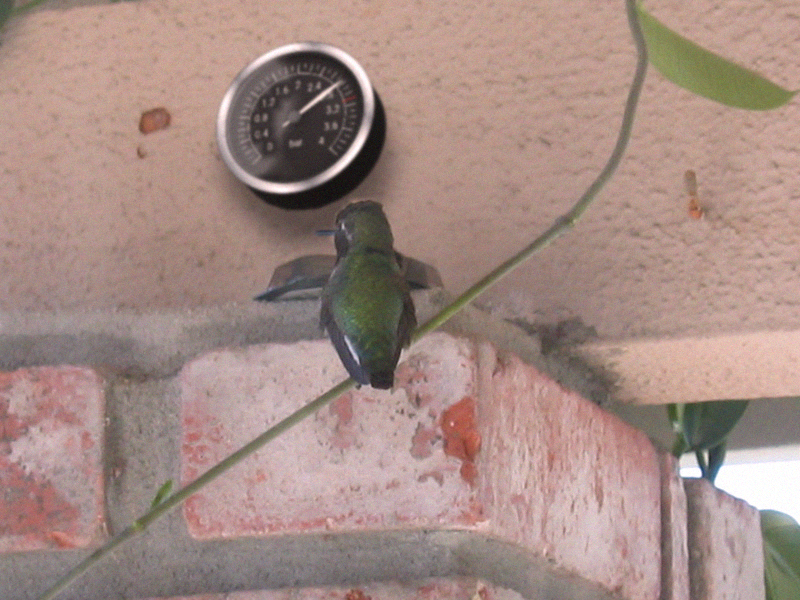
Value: 2.8,bar
